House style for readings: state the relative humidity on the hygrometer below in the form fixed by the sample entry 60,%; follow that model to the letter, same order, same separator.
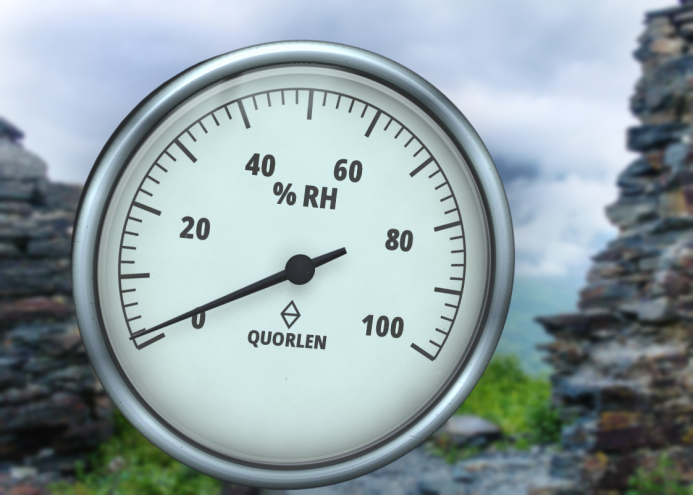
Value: 2,%
